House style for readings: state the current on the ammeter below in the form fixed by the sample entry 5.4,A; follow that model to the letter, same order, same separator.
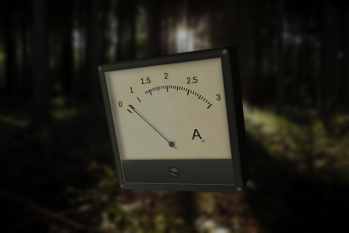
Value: 0.5,A
